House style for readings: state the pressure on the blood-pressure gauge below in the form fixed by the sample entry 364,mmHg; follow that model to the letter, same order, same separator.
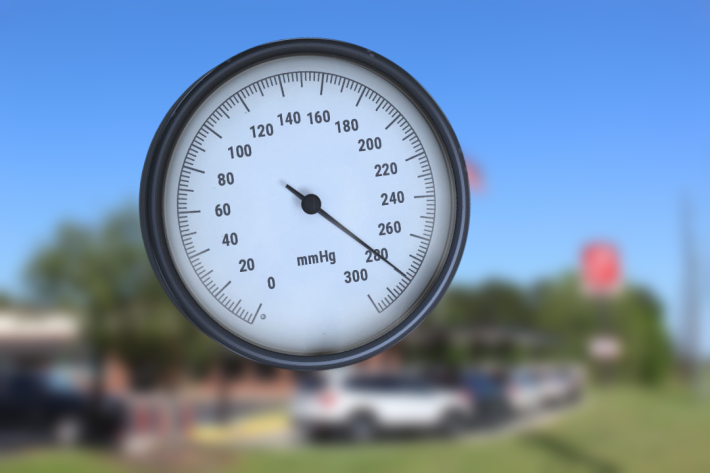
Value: 280,mmHg
